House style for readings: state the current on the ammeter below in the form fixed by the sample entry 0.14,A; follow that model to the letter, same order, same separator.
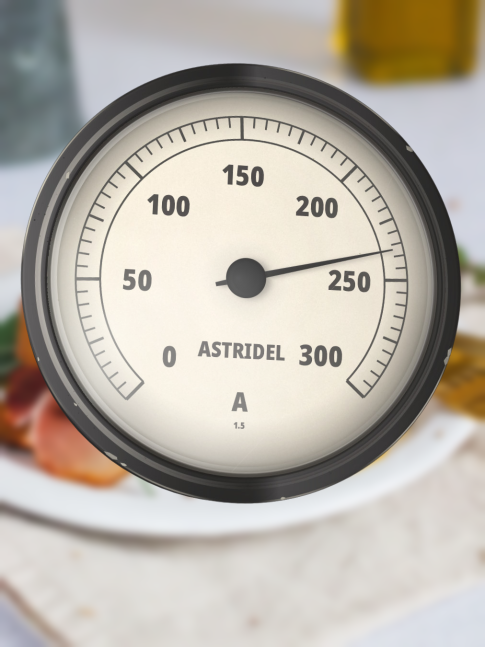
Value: 237.5,A
